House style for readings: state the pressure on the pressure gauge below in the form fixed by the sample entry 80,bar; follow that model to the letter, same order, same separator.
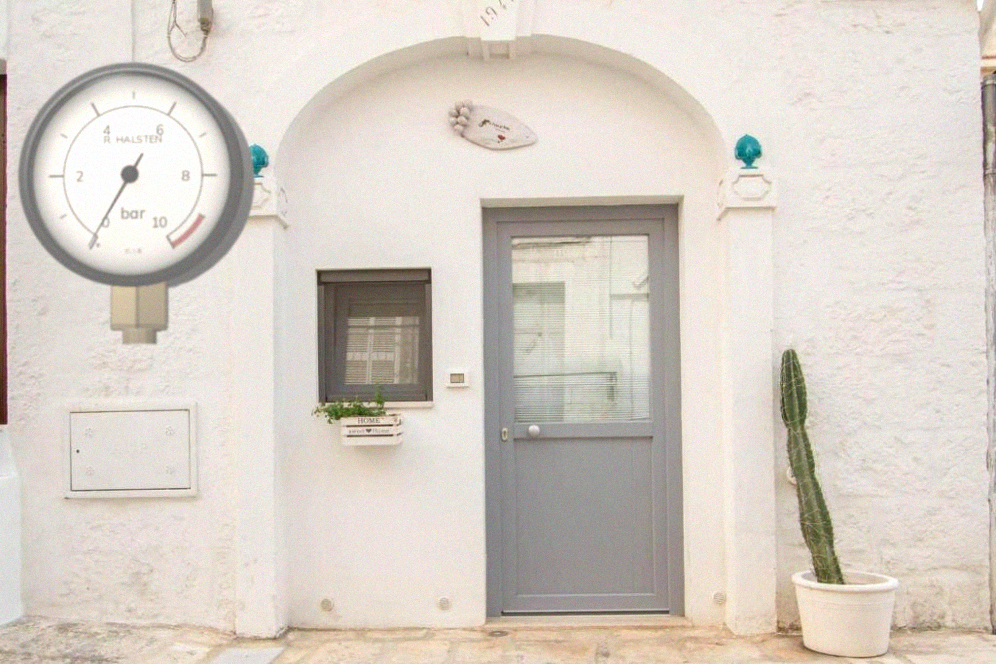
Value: 0,bar
